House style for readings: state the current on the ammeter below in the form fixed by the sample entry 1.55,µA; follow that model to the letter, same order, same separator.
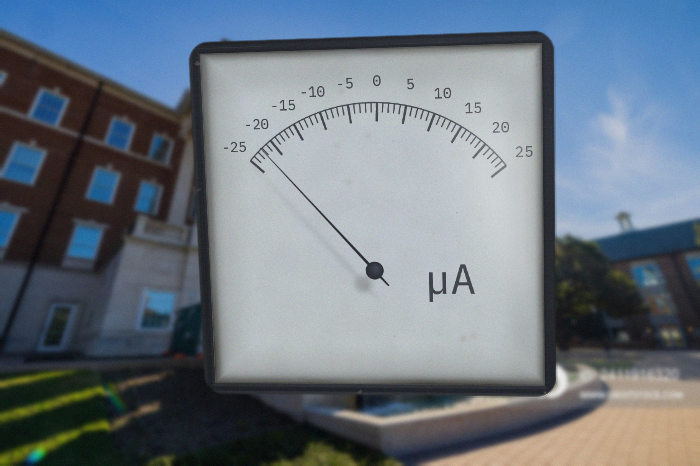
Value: -22,µA
